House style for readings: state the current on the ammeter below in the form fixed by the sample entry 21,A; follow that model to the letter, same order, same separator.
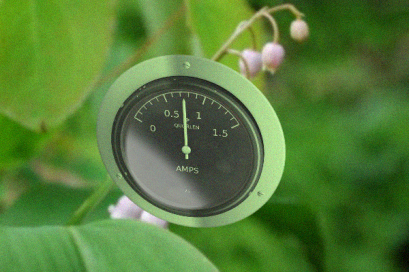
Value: 0.75,A
